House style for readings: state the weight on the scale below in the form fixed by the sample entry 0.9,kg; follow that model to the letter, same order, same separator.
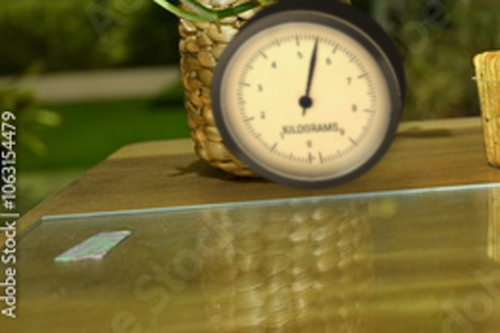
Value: 5.5,kg
